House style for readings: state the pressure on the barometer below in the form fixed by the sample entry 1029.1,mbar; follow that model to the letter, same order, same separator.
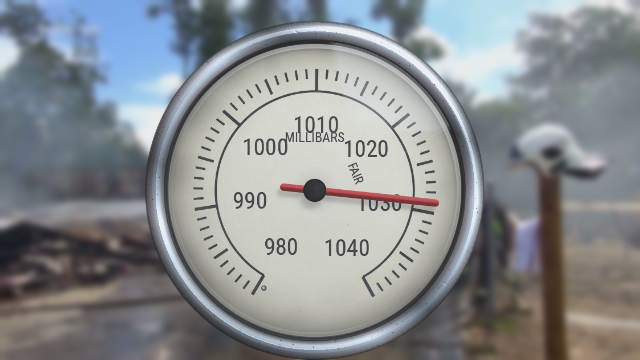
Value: 1029,mbar
